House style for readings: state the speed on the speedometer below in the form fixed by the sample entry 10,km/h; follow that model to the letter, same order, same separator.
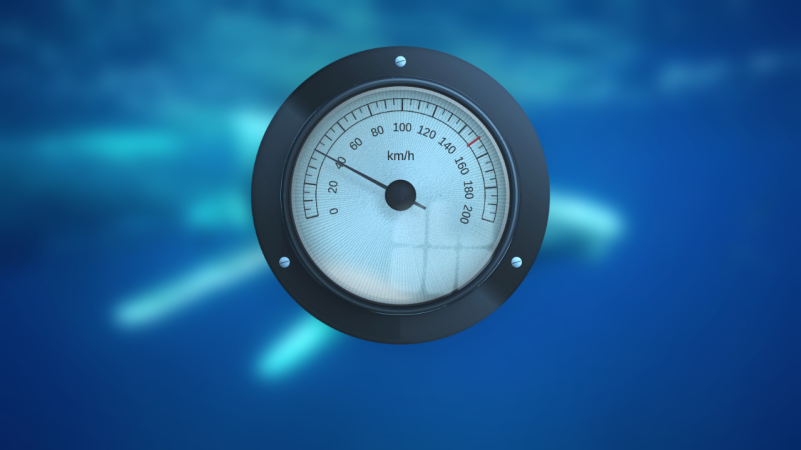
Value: 40,km/h
